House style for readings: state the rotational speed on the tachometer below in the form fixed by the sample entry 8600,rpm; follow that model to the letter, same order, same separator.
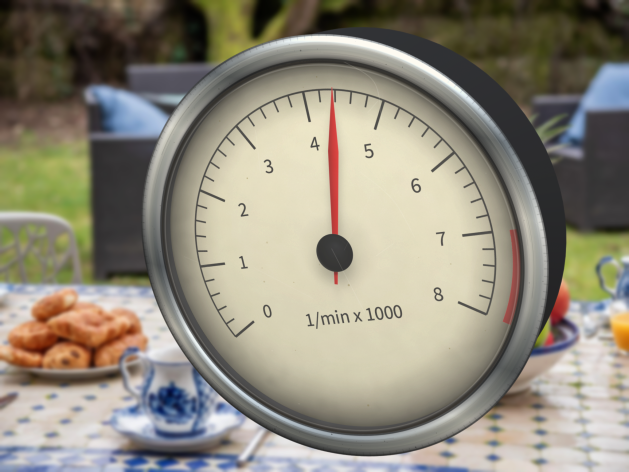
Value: 4400,rpm
